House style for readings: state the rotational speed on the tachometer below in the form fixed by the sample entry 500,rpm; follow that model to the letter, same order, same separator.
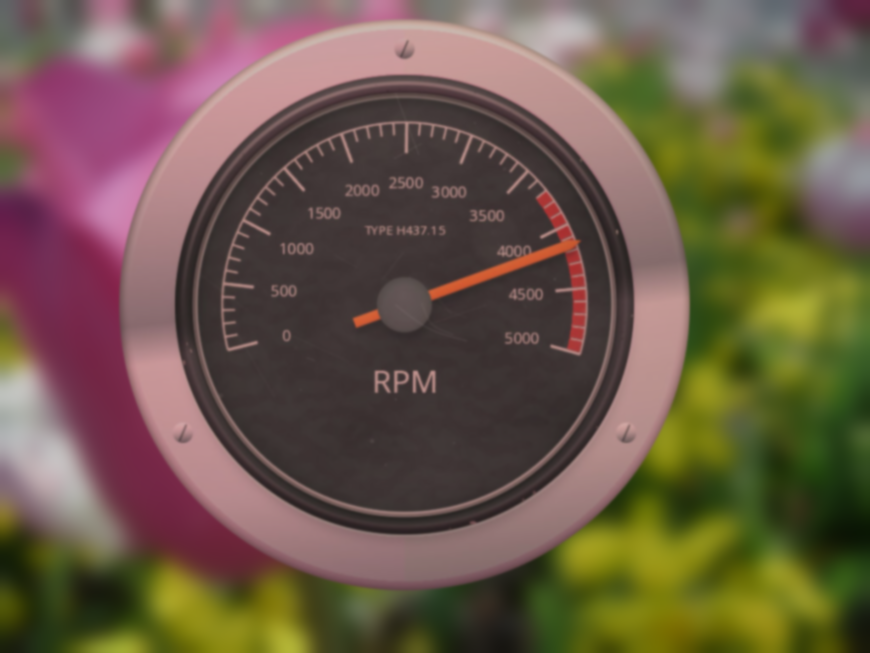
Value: 4150,rpm
